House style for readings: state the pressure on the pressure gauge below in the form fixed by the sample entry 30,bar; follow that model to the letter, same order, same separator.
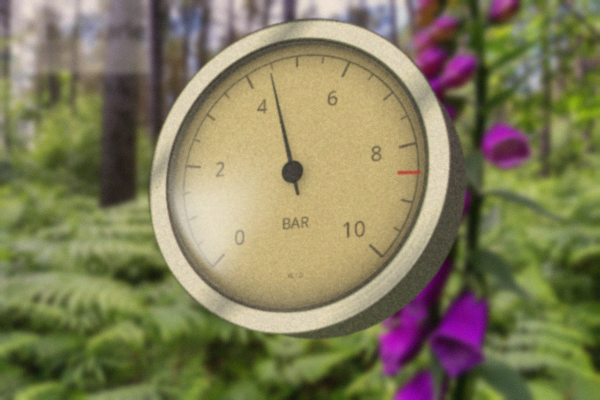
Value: 4.5,bar
